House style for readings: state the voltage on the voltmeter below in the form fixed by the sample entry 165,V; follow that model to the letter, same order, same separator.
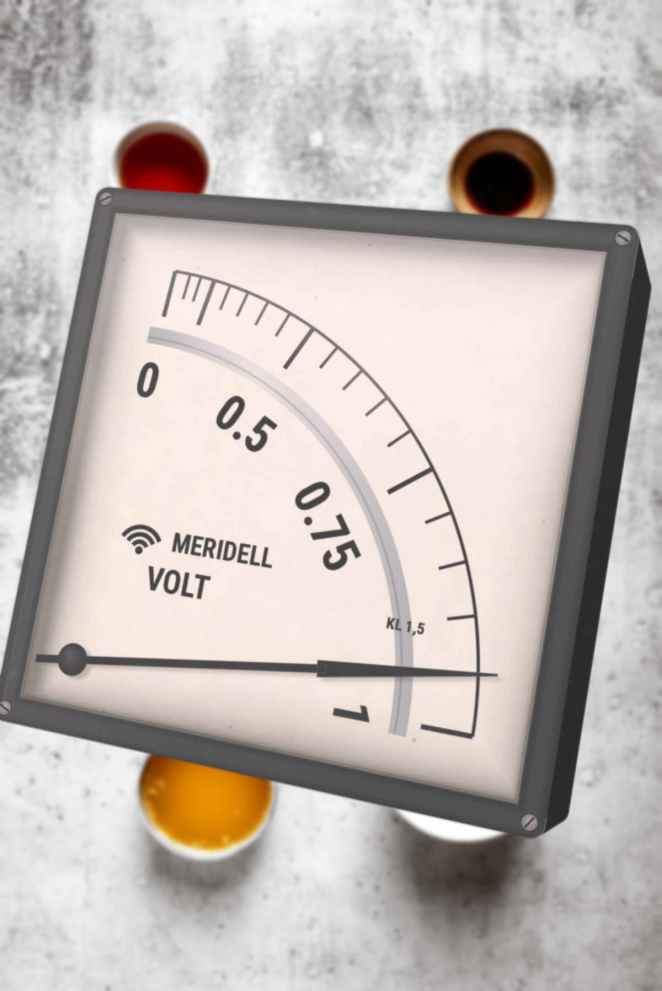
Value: 0.95,V
